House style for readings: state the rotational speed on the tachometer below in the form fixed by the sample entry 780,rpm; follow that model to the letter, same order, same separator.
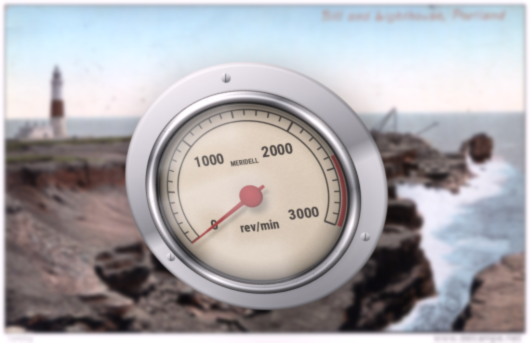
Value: 0,rpm
